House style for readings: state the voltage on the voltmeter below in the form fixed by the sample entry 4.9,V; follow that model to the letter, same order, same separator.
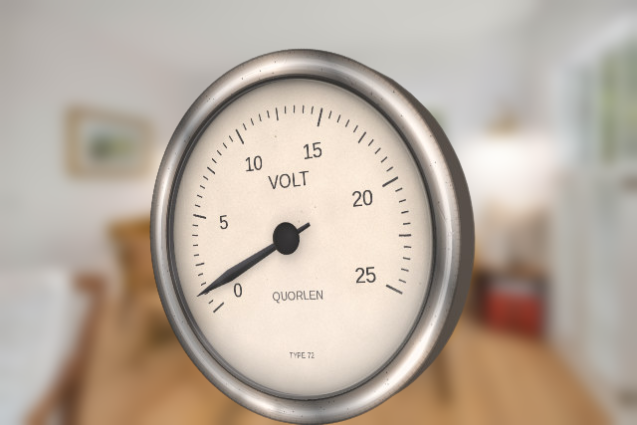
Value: 1,V
